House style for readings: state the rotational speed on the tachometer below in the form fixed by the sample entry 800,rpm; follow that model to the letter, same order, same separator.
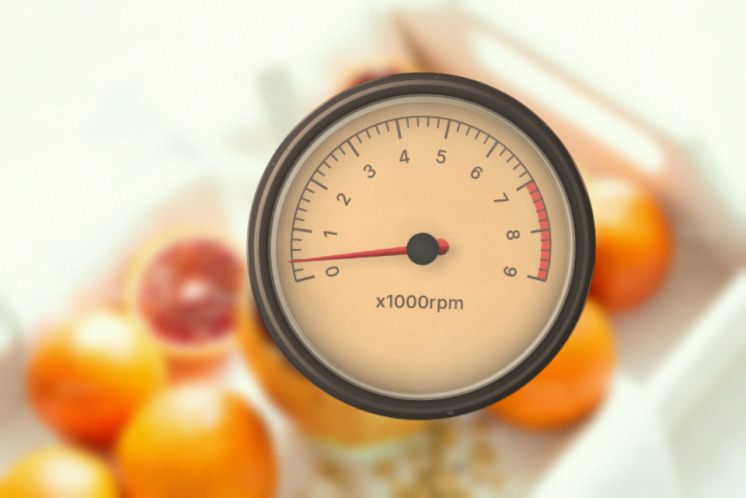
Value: 400,rpm
